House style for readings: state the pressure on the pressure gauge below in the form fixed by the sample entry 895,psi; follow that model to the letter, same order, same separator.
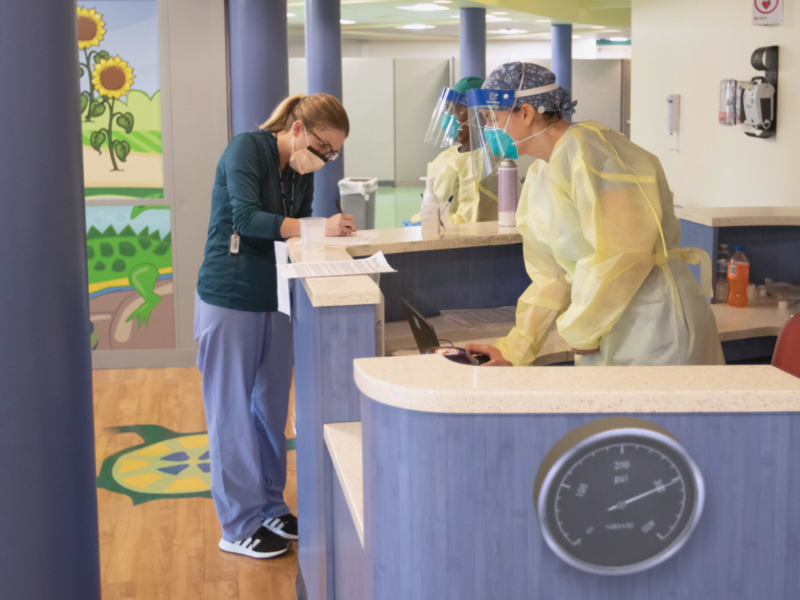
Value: 300,psi
